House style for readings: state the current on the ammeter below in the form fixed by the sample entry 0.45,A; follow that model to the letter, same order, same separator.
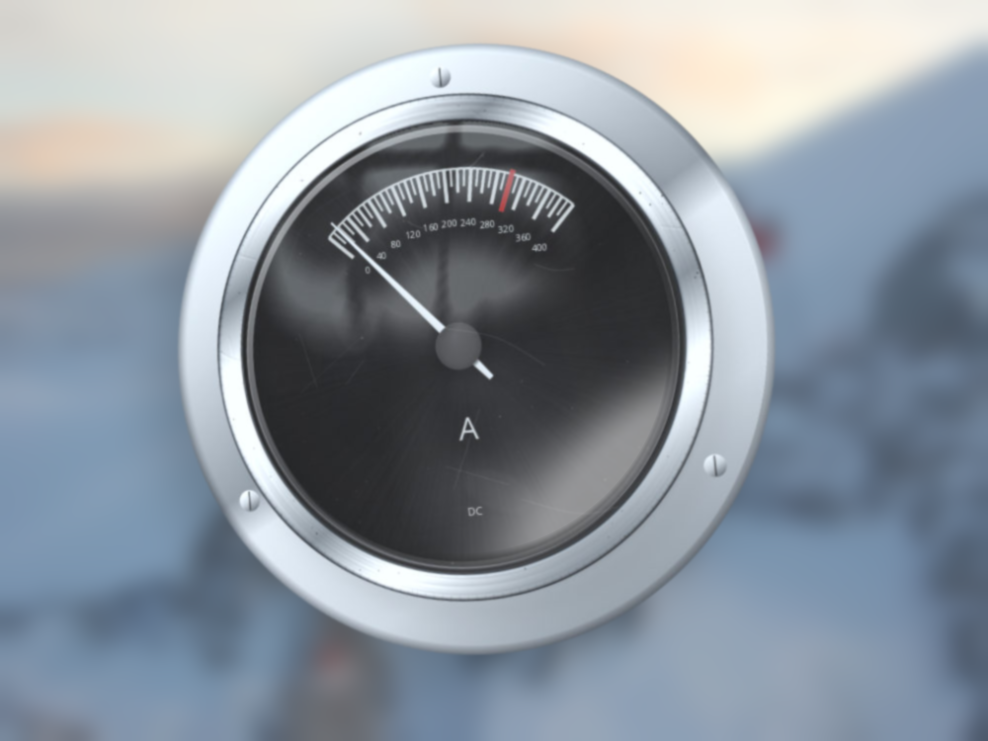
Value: 20,A
